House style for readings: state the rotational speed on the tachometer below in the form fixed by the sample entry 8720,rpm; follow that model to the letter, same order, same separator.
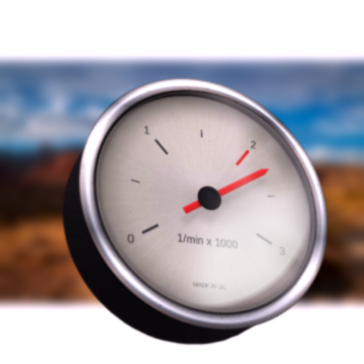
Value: 2250,rpm
